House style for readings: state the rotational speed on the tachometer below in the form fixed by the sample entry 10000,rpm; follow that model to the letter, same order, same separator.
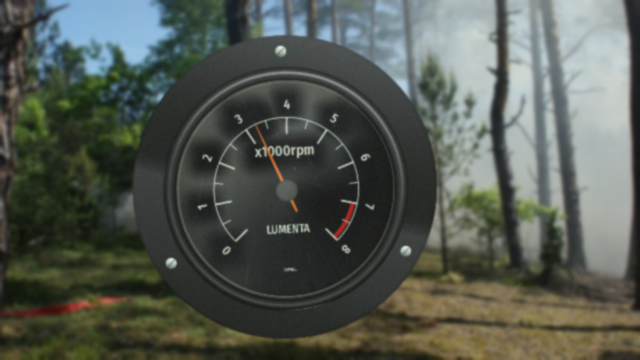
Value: 3250,rpm
